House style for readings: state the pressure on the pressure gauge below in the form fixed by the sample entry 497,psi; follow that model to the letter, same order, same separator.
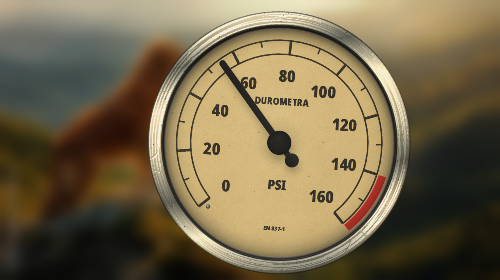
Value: 55,psi
